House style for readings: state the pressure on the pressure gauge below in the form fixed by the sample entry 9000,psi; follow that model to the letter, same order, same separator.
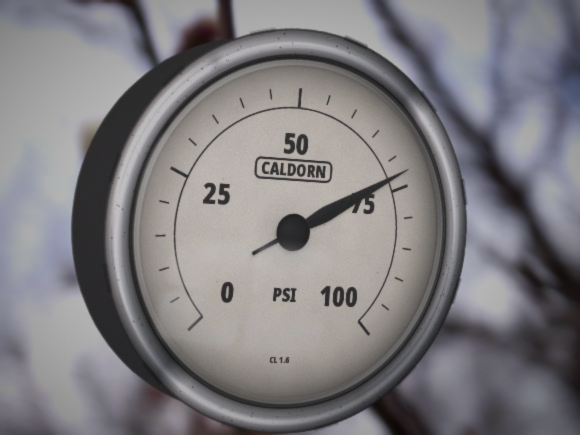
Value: 72.5,psi
